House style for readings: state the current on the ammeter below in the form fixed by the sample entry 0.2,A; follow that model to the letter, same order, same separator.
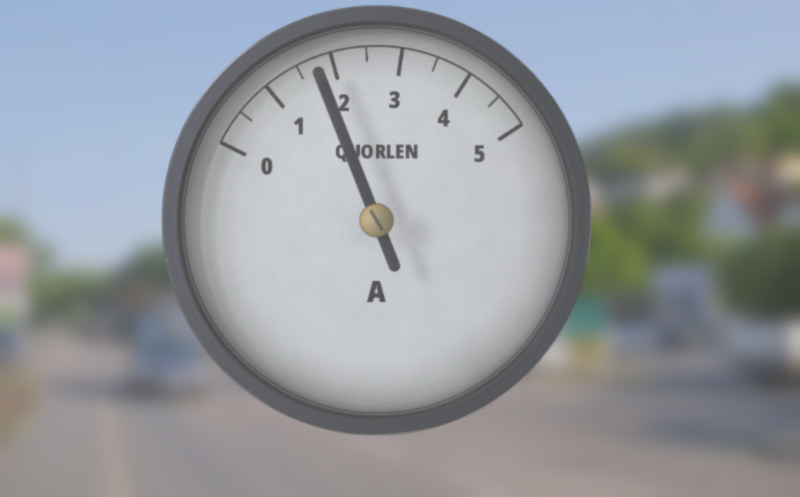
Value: 1.75,A
